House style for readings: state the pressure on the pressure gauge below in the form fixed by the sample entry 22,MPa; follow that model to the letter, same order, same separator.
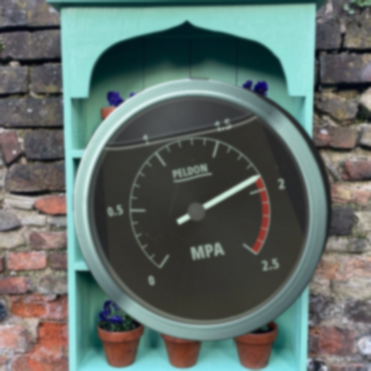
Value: 1.9,MPa
